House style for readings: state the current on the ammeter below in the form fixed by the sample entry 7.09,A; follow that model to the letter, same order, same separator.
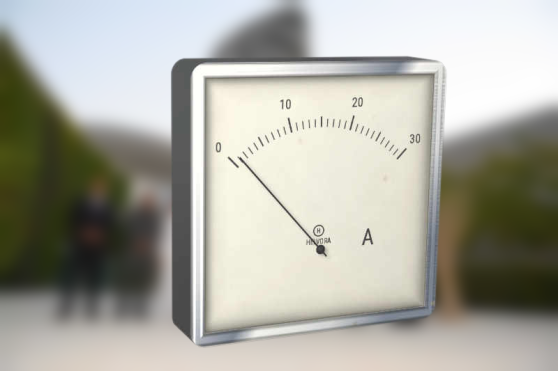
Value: 1,A
